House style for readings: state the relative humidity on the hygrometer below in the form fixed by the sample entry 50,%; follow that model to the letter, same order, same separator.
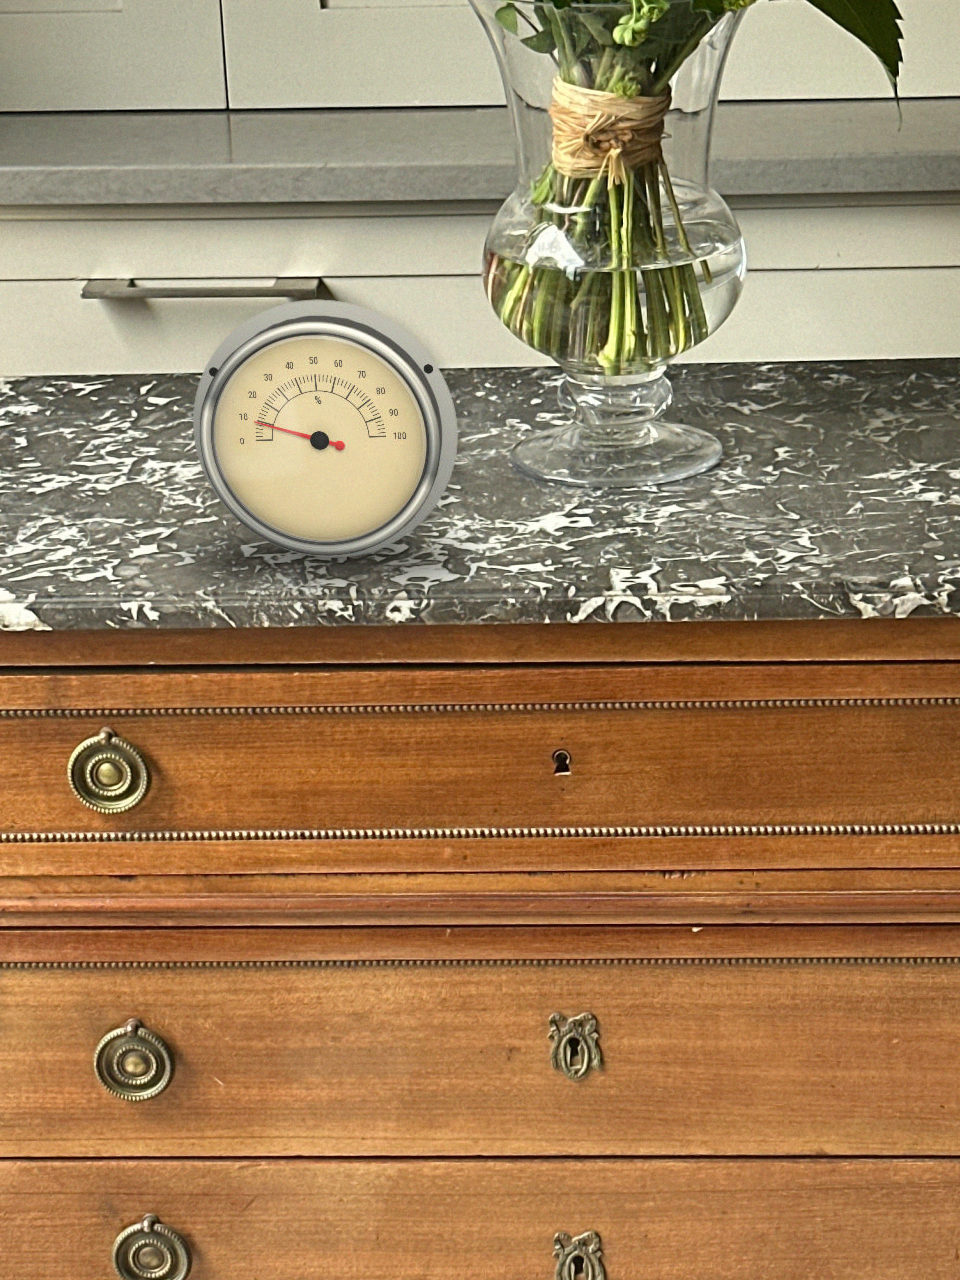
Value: 10,%
